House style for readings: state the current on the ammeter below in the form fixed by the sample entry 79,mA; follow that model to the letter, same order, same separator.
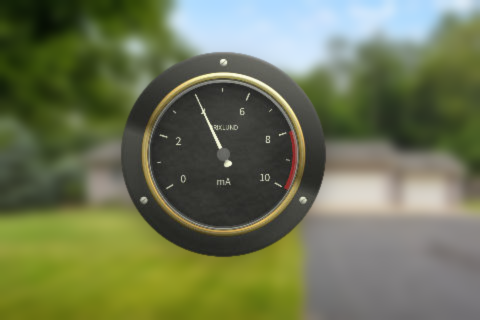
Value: 4,mA
